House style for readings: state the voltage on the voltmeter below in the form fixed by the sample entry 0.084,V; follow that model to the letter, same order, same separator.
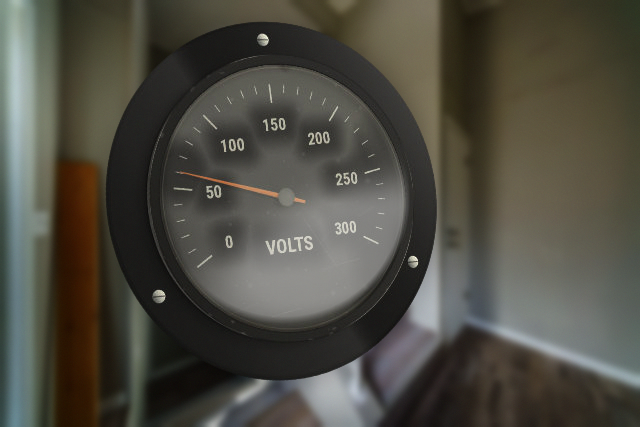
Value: 60,V
